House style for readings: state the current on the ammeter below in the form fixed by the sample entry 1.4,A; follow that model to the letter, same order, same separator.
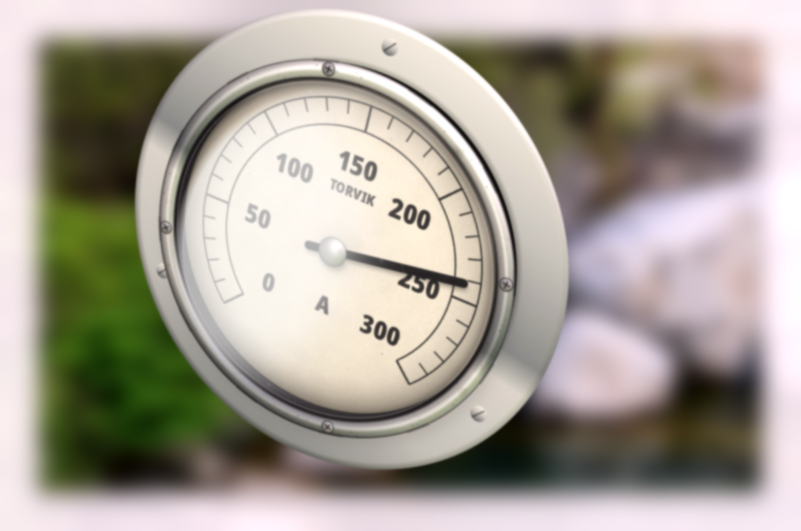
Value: 240,A
